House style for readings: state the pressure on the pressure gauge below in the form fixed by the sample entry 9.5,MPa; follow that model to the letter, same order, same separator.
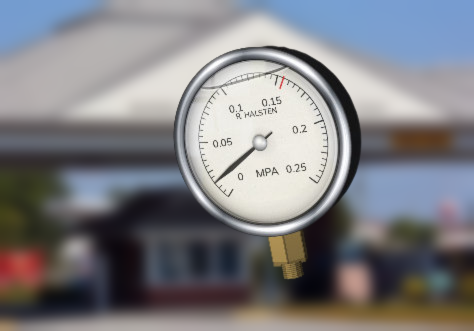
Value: 0.015,MPa
